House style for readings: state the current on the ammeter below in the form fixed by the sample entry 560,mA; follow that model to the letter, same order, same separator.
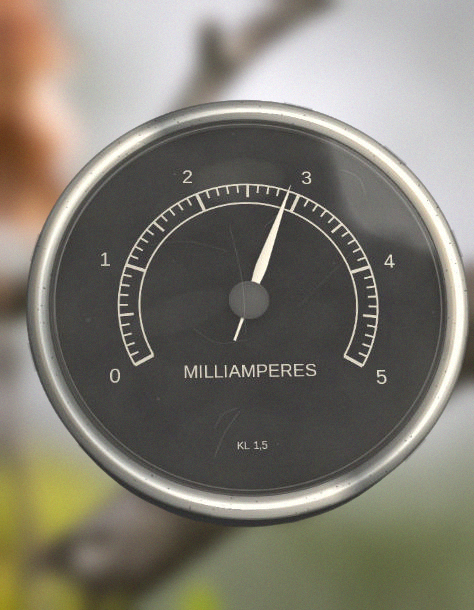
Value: 2.9,mA
